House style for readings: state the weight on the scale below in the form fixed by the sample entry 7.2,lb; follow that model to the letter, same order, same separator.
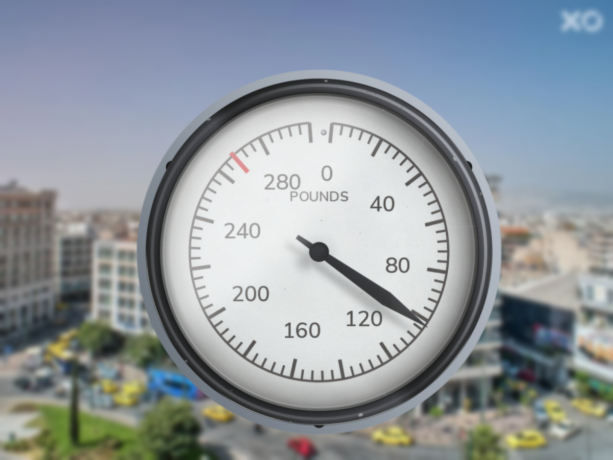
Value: 102,lb
